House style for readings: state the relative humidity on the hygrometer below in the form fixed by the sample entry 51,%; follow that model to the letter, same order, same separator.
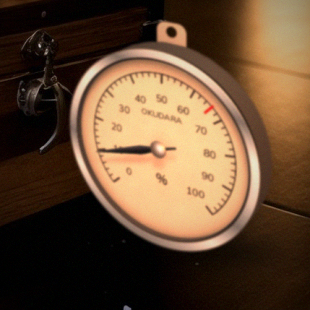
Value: 10,%
